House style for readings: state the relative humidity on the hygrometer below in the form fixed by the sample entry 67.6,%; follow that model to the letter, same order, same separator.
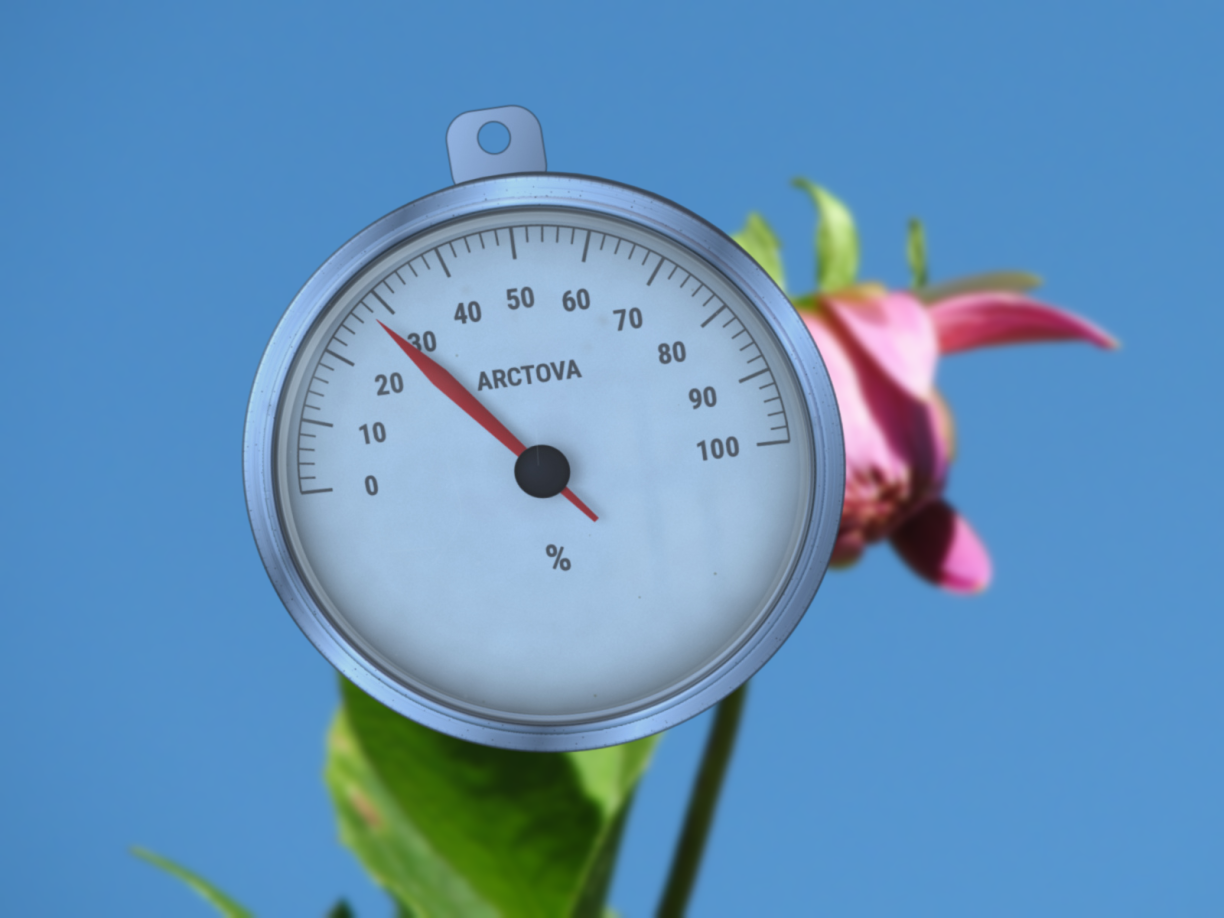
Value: 28,%
